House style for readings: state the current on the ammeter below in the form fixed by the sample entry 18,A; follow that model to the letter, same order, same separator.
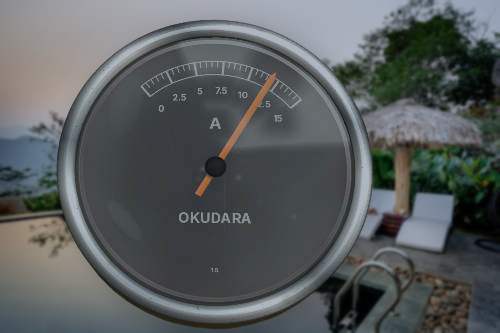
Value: 12,A
